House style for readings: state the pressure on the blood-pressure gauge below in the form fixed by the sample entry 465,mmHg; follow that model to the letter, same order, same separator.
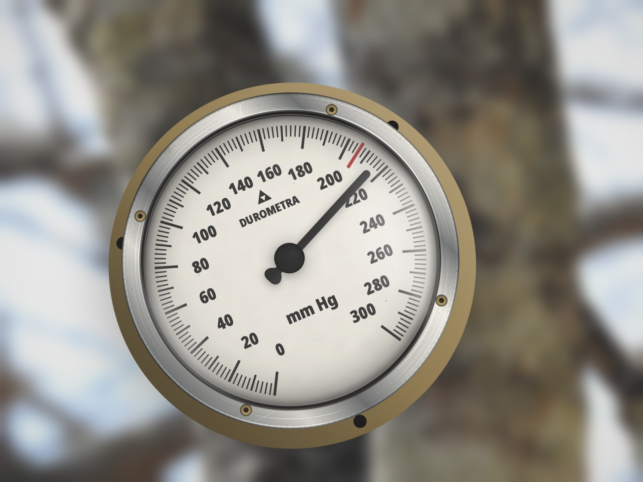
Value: 216,mmHg
